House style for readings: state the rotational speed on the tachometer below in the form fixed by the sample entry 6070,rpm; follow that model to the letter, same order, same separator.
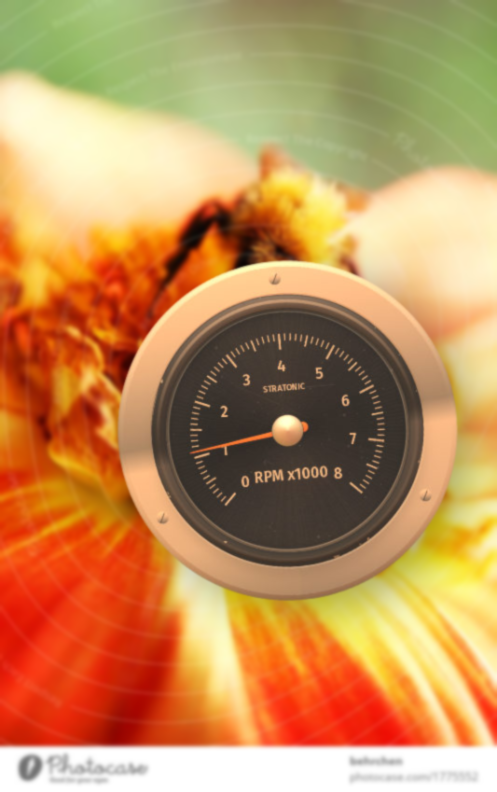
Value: 1100,rpm
